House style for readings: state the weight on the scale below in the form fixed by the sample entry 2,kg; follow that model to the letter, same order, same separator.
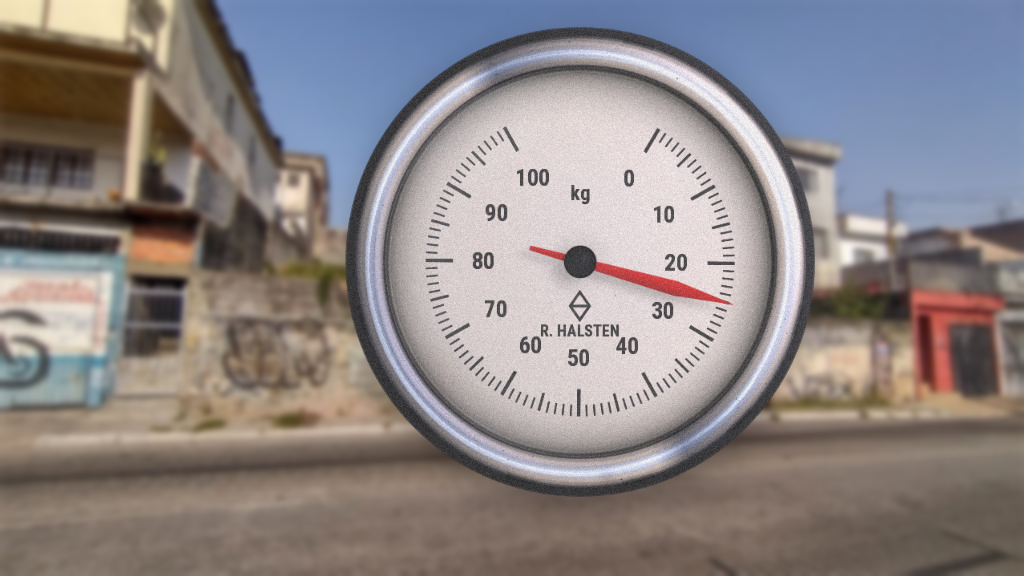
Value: 25,kg
